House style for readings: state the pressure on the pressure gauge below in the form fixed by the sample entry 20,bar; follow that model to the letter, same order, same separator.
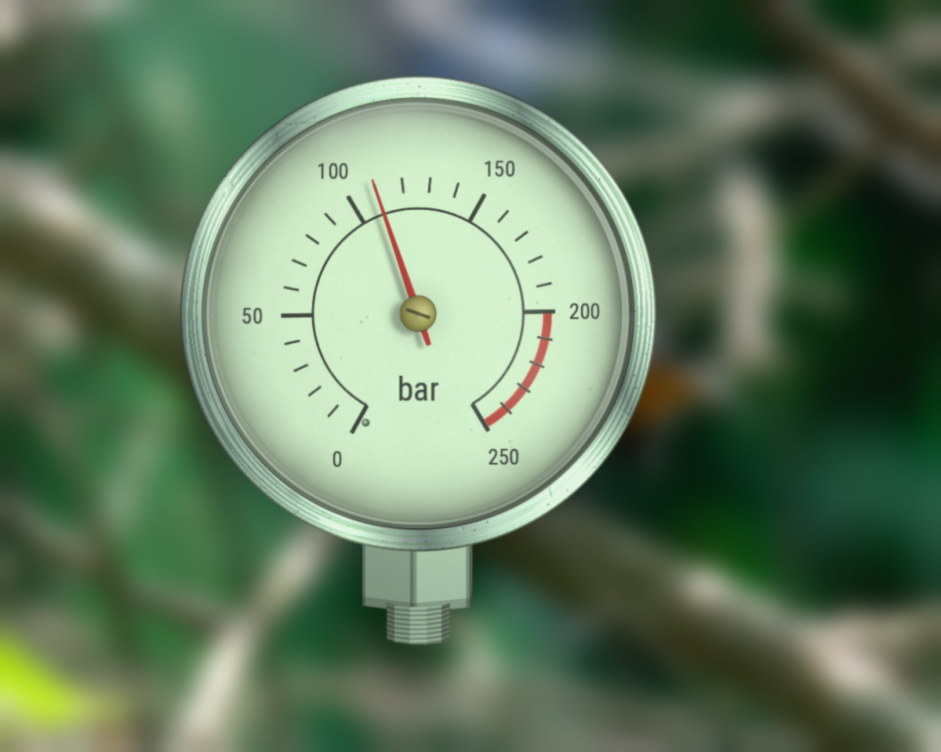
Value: 110,bar
